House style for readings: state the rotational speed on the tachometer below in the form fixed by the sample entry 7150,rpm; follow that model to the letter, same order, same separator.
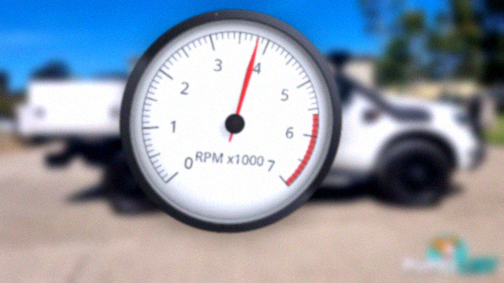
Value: 3800,rpm
